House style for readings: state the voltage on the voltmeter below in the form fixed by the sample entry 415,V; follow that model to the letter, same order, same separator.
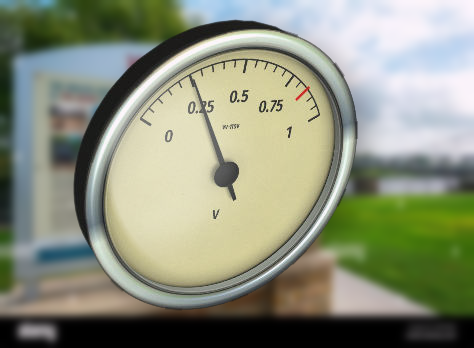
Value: 0.25,V
